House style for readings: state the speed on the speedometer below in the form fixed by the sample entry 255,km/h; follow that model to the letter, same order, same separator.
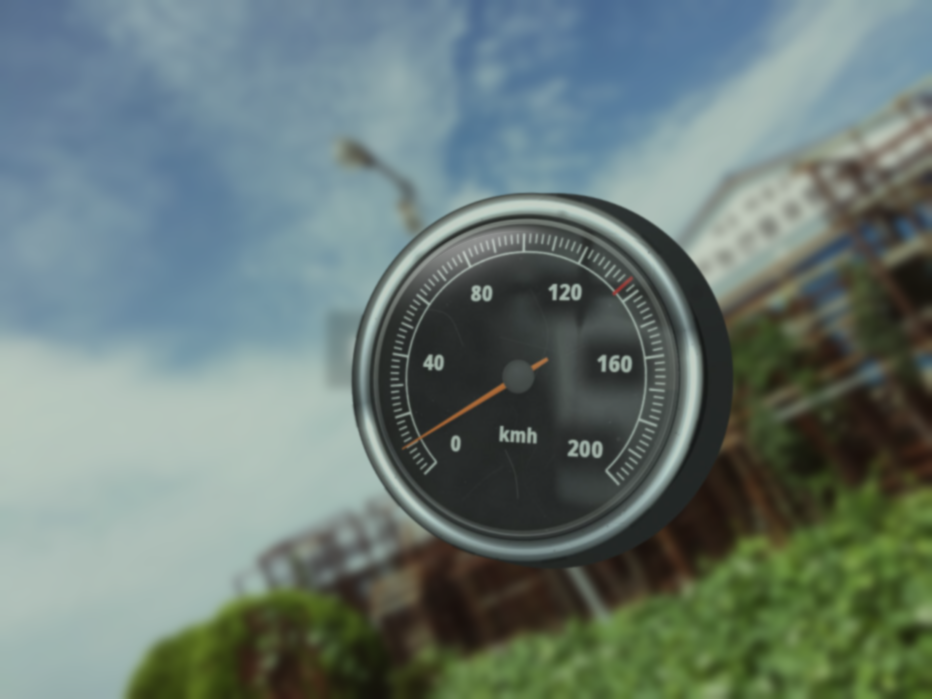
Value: 10,km/h
